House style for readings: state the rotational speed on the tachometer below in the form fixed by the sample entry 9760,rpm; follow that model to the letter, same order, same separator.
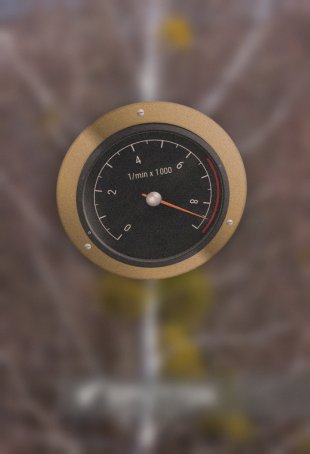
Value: 8500,rpm
